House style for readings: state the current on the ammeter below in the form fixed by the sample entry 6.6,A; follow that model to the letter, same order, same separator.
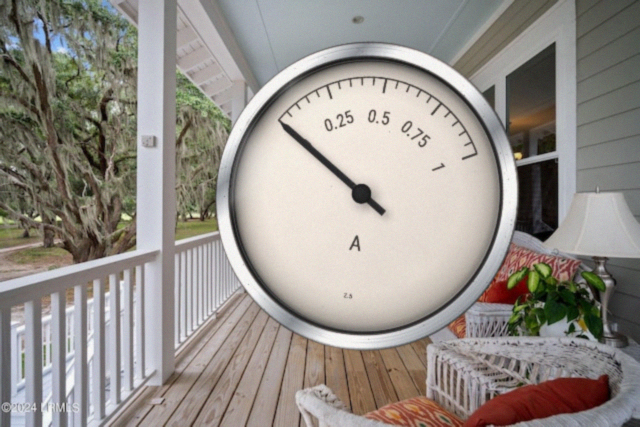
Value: 0,A
